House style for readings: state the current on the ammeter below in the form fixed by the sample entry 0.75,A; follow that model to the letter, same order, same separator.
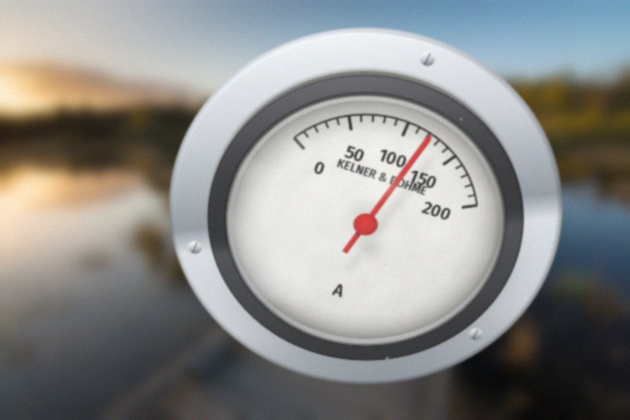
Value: 120,A
